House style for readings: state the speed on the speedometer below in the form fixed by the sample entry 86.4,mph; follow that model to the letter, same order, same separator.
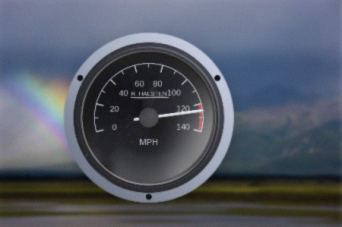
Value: 125,mph
